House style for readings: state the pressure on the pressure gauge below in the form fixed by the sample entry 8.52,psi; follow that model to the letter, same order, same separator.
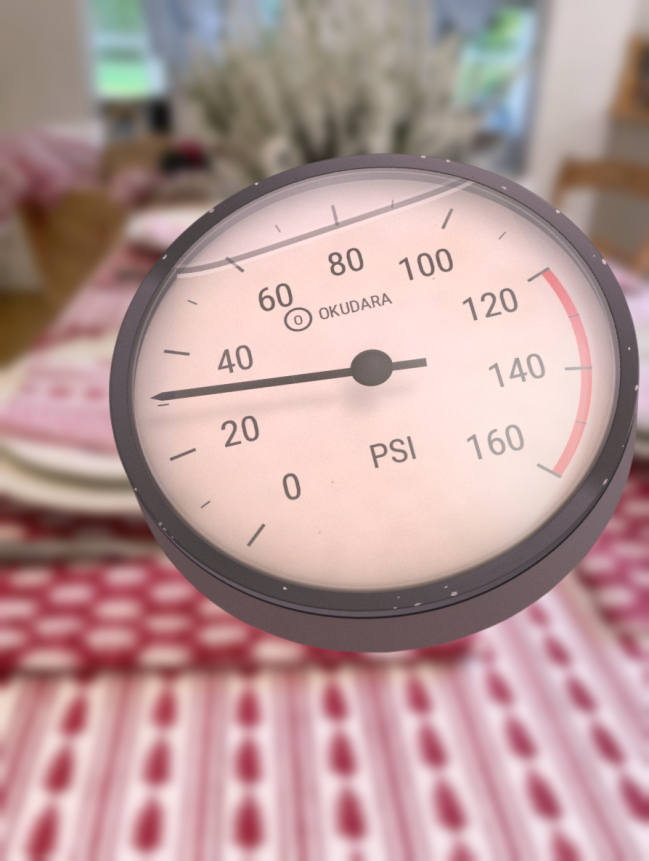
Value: 30,psi
